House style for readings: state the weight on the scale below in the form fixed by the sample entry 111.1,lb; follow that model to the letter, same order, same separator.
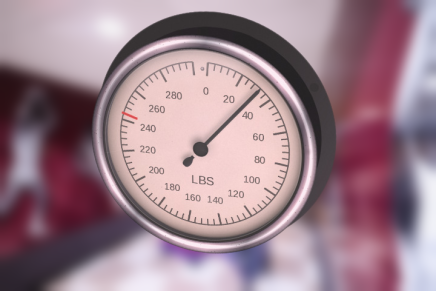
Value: 32,lb
